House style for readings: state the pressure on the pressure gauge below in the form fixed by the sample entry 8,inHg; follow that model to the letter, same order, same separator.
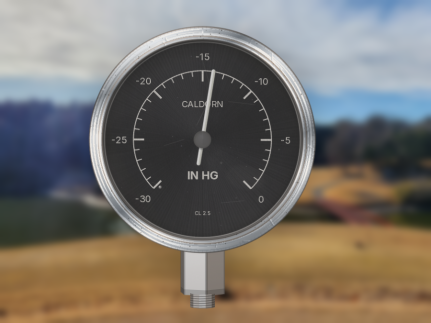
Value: -14,inHg
